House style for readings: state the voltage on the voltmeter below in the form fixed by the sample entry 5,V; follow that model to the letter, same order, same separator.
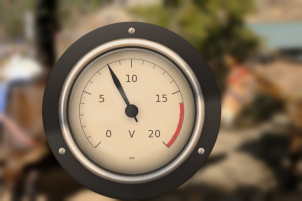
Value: 8,V
